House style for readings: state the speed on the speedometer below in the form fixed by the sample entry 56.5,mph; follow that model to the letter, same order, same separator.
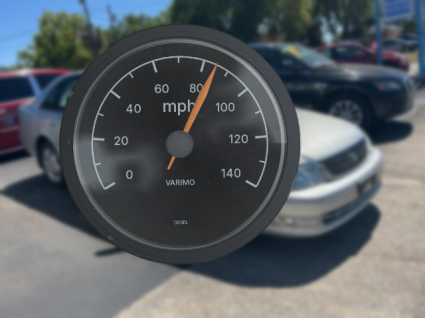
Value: 85,mph
